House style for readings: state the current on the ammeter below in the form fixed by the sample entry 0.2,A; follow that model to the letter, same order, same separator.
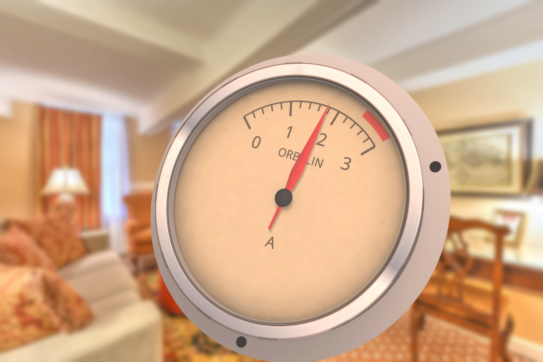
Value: 1.8,A
